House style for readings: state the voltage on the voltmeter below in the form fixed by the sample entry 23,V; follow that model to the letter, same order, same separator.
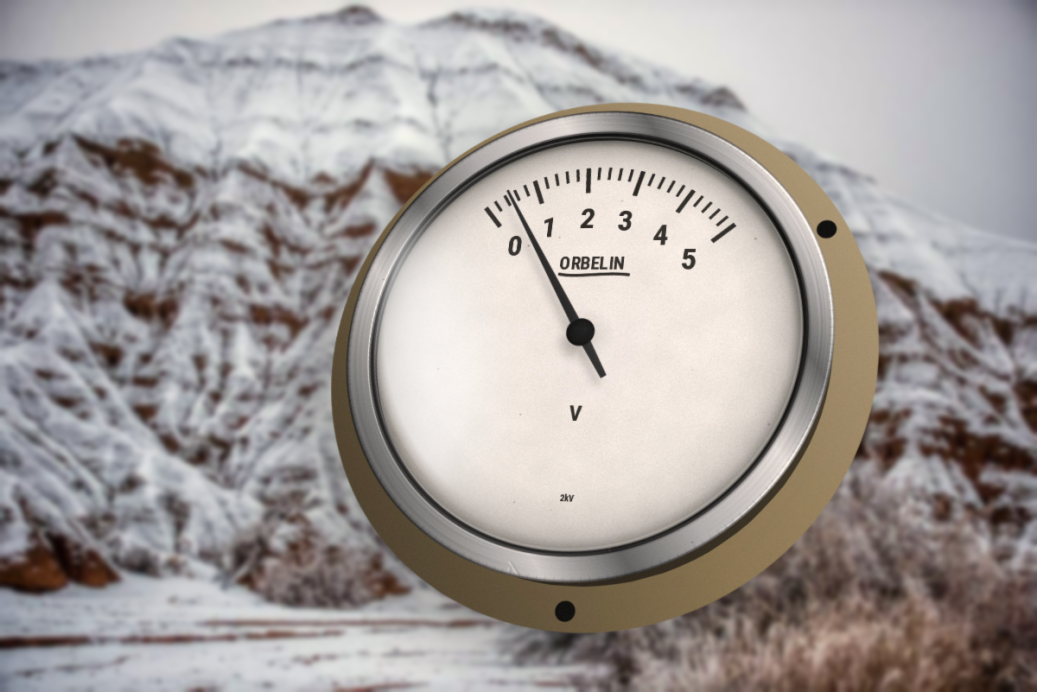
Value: 0.5,V
